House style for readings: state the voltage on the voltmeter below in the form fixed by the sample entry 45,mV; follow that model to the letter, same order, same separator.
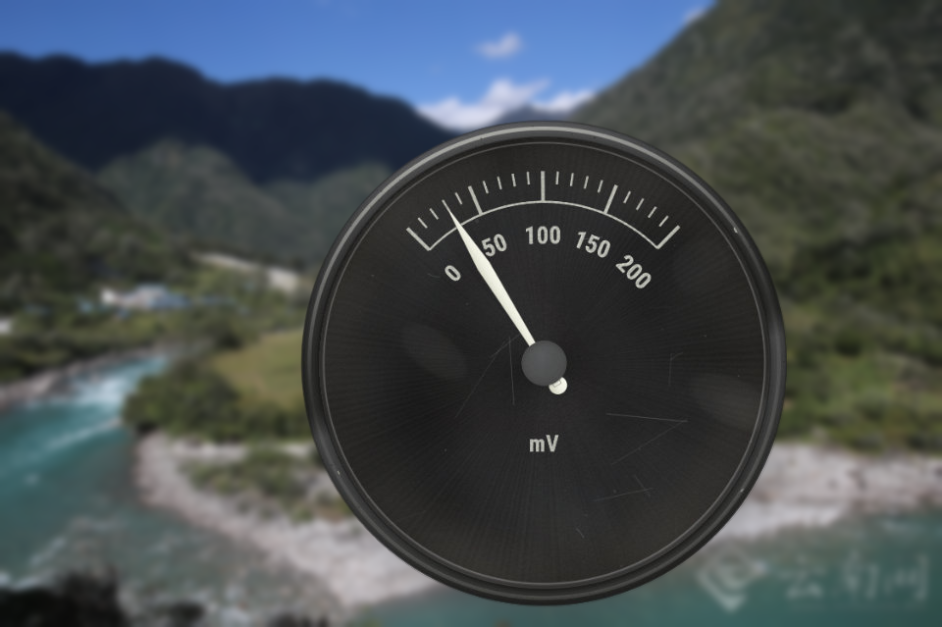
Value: 30,mV
